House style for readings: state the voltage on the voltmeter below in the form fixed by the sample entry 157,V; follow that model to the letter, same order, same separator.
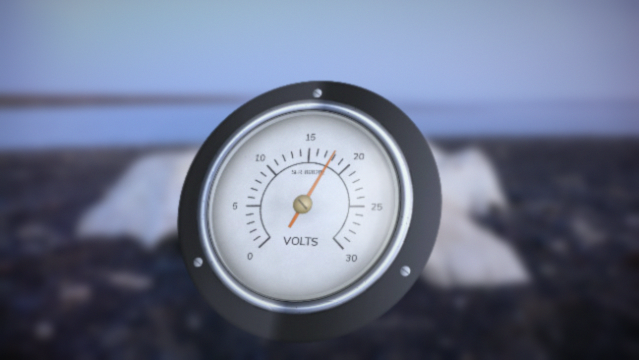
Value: 18,V
